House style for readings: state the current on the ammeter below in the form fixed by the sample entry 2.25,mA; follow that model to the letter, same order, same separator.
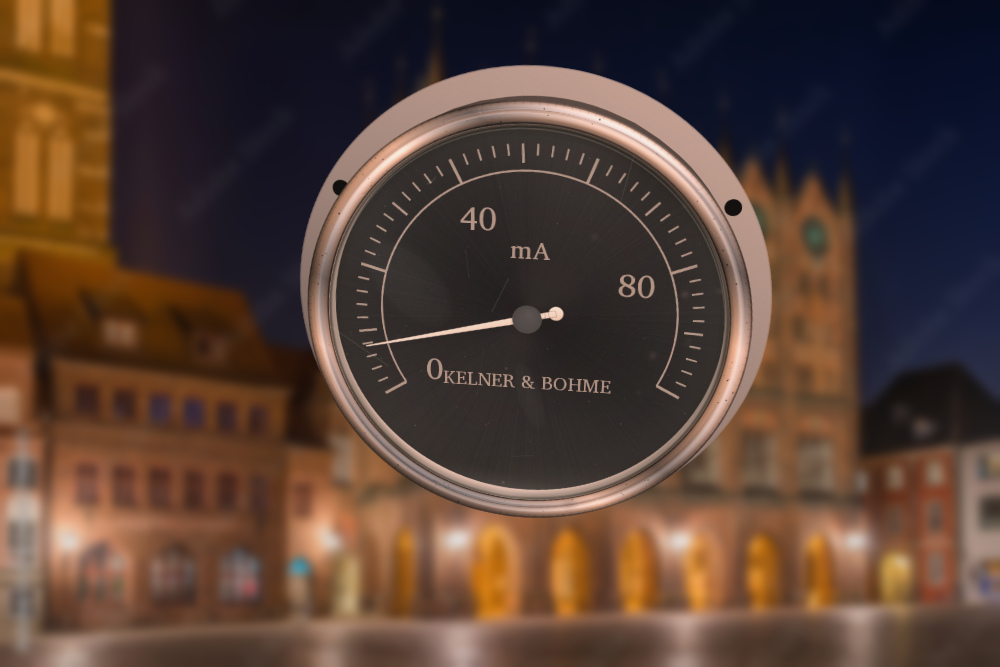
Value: 8,mA
